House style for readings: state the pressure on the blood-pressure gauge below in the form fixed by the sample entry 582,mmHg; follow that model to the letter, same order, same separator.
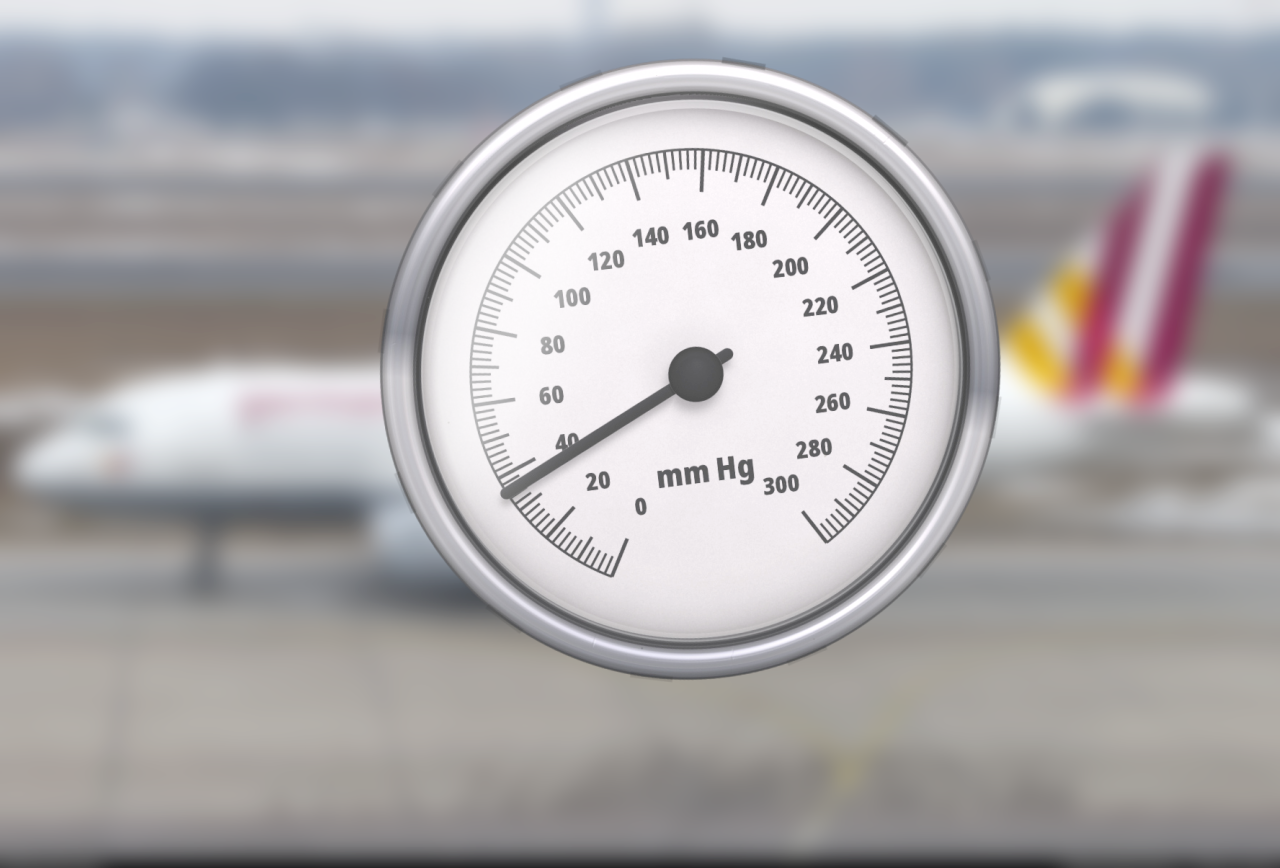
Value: 36,mmHg
